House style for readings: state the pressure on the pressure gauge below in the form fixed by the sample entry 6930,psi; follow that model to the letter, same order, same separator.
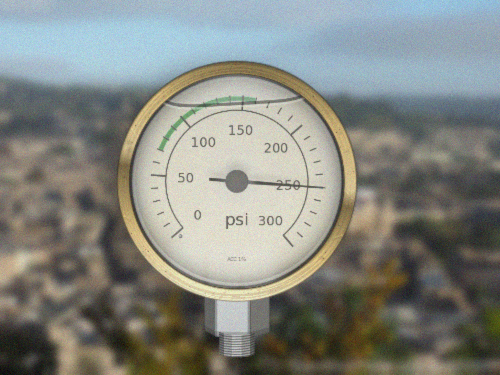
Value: 250,psi
